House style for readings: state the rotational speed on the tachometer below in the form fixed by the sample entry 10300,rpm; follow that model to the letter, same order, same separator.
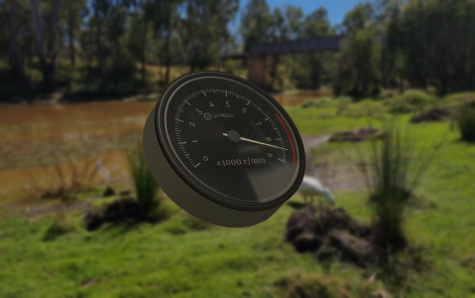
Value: 8500,rpm
